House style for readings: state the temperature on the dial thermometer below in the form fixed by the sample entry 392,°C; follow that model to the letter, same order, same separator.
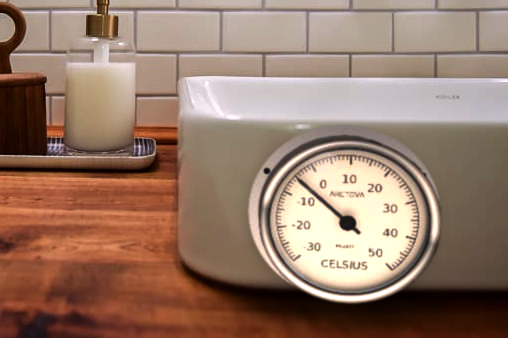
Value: -5,°C
